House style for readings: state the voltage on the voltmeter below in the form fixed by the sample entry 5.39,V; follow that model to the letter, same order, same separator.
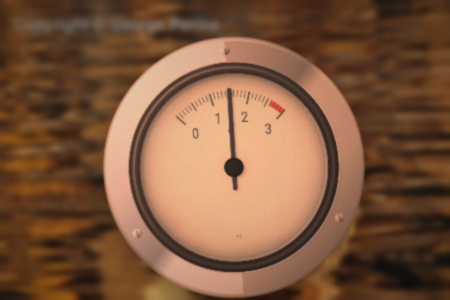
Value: 1.5,V
